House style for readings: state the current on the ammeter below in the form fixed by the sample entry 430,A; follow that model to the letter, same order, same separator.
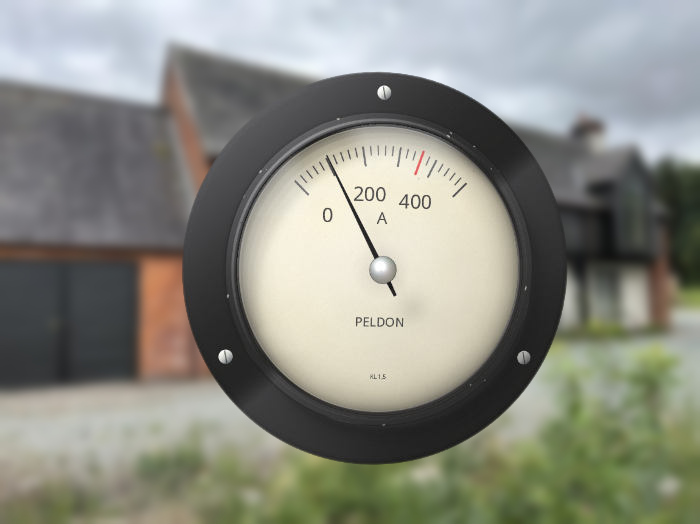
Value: 100,A
